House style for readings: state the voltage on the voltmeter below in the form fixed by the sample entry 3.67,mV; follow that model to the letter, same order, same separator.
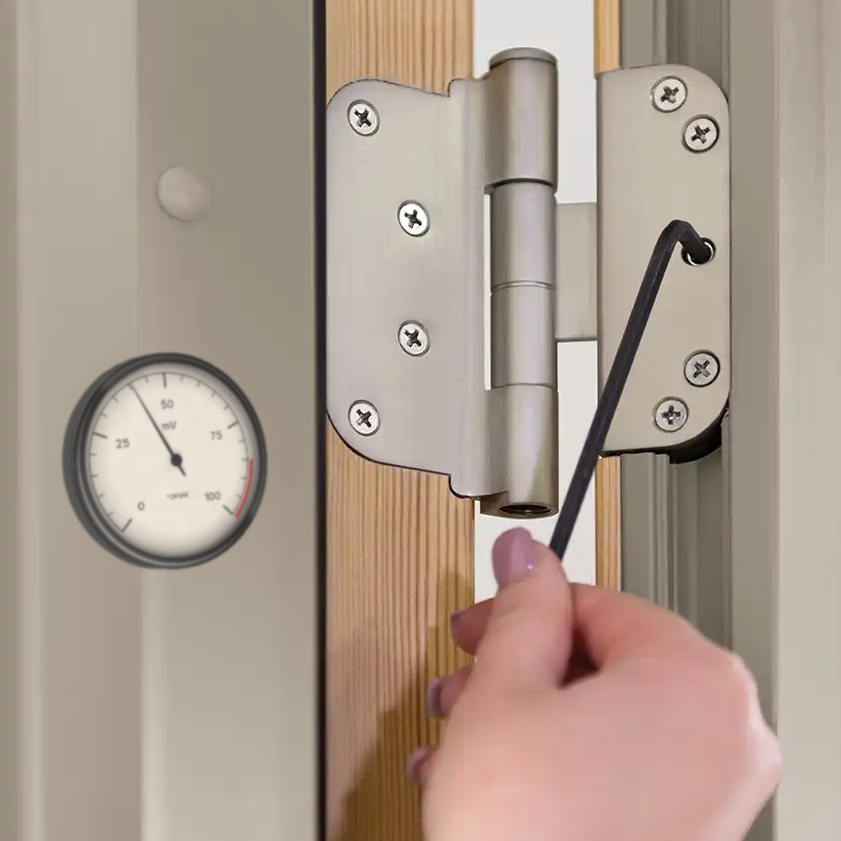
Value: 40,mV
